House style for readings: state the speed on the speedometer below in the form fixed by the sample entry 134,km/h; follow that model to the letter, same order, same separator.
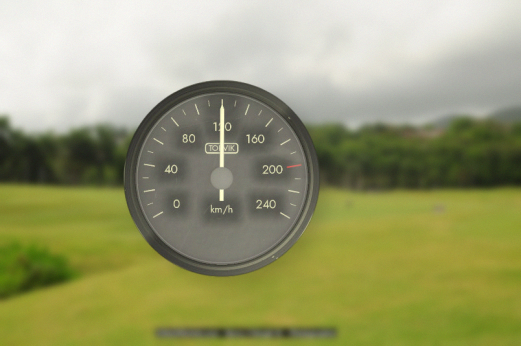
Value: 120,km/h
